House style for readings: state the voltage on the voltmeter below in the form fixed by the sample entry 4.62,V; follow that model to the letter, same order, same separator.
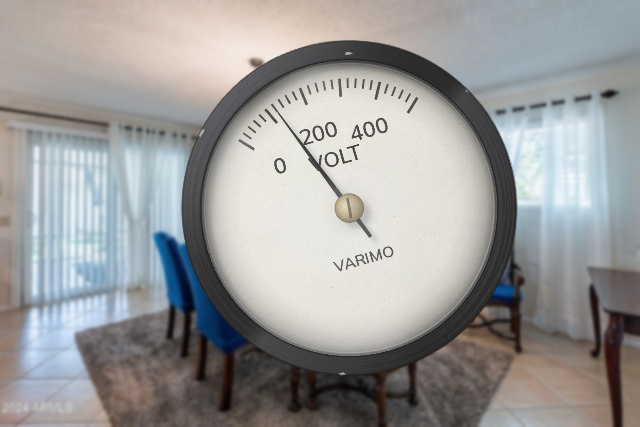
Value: 120,V
